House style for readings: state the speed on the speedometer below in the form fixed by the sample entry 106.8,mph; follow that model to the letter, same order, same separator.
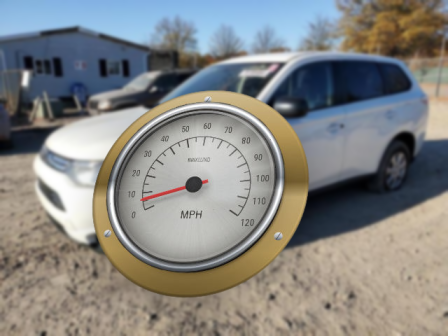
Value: 5,mph
